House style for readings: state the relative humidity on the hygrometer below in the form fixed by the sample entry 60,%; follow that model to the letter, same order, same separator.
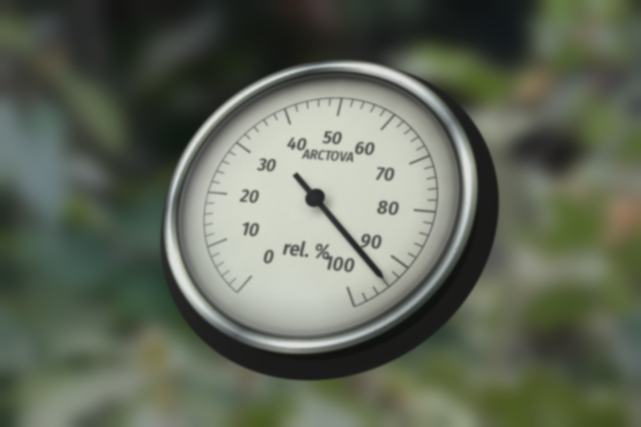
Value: 94,%
